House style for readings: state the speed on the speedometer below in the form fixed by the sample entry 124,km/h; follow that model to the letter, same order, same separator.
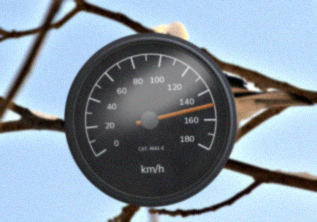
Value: 150,km/h
